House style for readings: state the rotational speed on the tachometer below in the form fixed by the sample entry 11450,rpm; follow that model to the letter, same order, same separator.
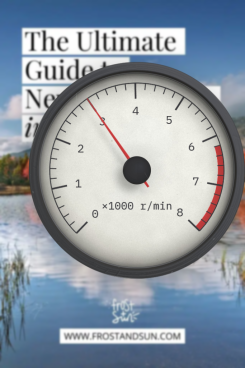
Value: 3000,rpm
